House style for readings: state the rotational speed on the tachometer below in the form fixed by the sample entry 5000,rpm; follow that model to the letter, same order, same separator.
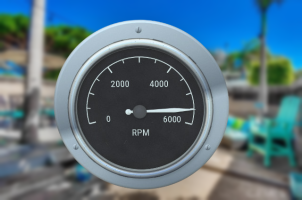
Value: 5500,rpm
